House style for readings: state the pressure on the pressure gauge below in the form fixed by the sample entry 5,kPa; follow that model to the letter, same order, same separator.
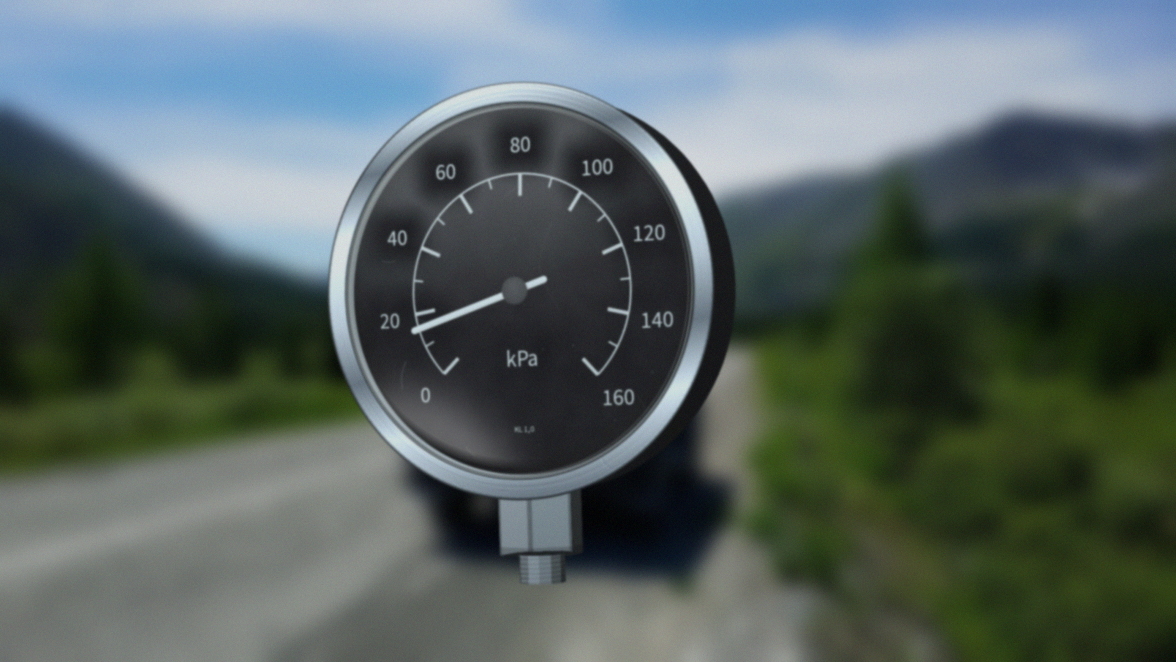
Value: 15,kPa
